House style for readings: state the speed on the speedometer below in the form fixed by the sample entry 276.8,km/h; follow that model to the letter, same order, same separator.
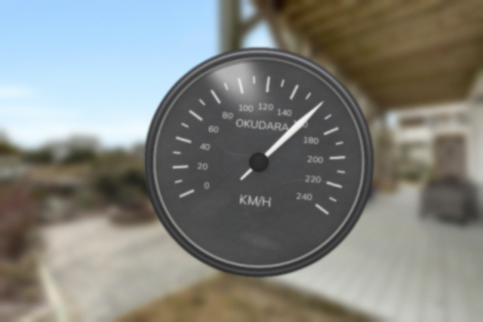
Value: 160,km/h
